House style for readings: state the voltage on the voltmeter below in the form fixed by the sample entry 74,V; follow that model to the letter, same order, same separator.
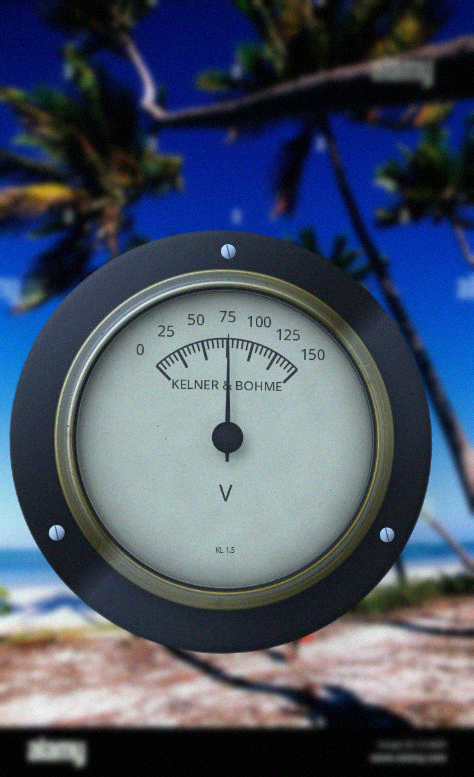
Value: 75,V
